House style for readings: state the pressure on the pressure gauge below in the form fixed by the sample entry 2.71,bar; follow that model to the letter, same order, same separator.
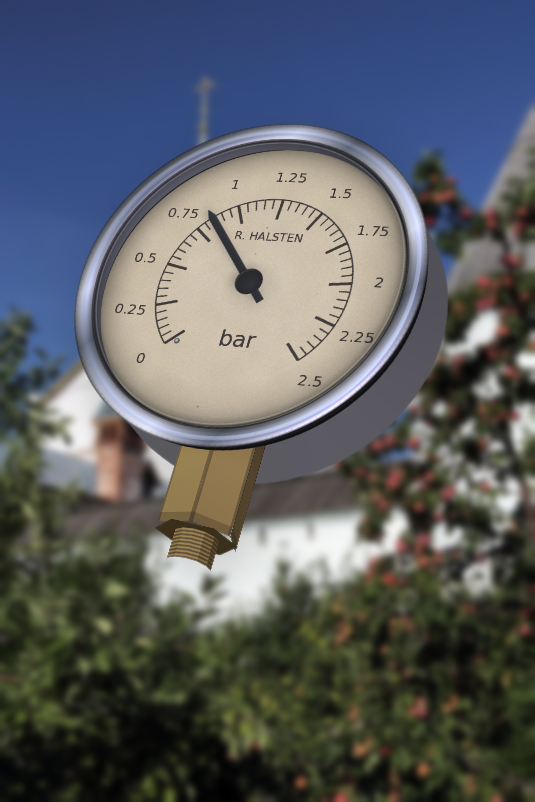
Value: 0.85,bar
